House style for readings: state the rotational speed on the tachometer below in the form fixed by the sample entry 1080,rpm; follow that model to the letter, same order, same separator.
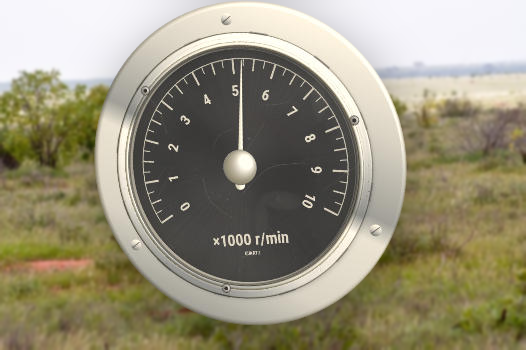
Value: 5250,rpm
